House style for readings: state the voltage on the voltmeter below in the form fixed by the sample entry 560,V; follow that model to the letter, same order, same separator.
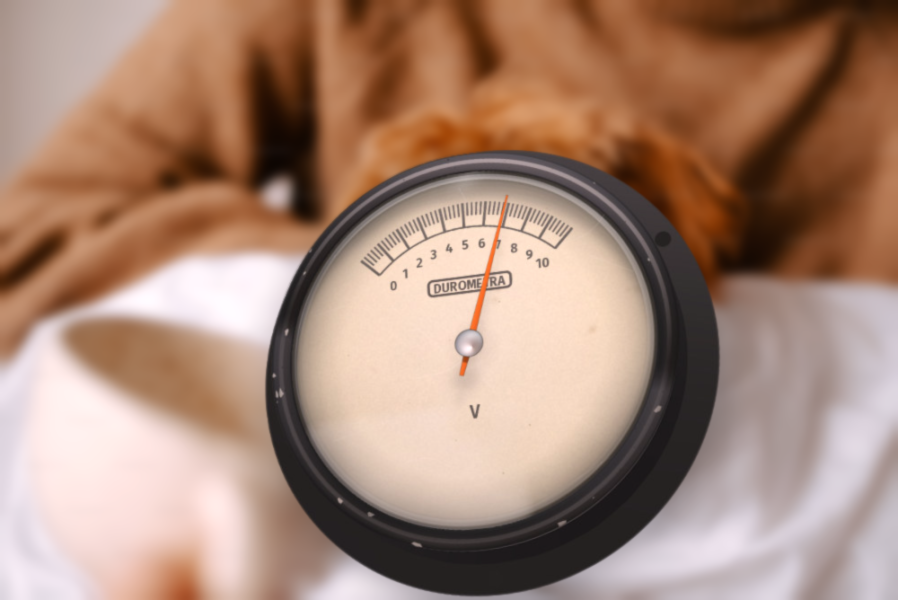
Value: 7,V
